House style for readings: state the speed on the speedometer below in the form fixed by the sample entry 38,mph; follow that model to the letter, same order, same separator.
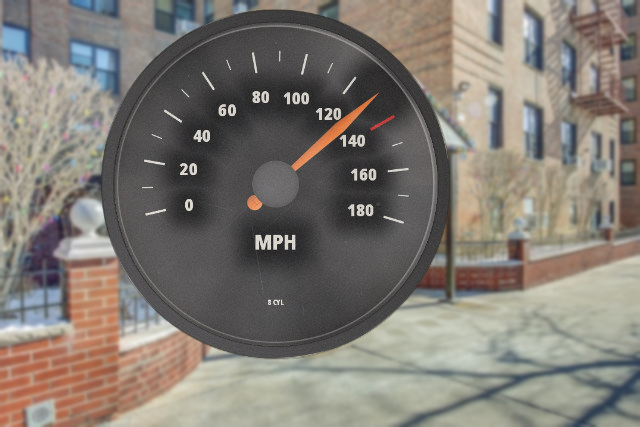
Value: 130,mph
